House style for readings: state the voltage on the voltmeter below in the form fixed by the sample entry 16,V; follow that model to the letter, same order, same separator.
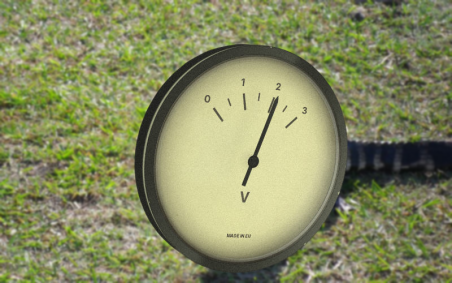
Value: 2,V
